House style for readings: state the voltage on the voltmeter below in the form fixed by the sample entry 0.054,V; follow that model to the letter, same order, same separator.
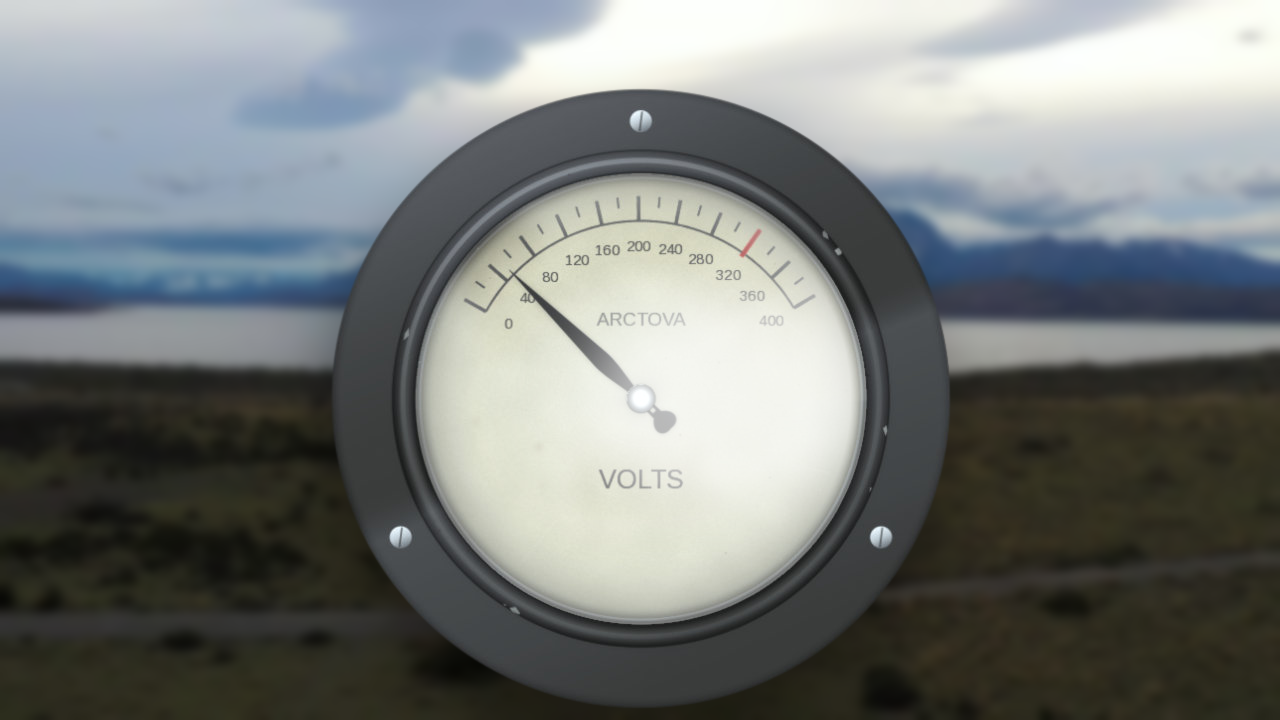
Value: 50,V
